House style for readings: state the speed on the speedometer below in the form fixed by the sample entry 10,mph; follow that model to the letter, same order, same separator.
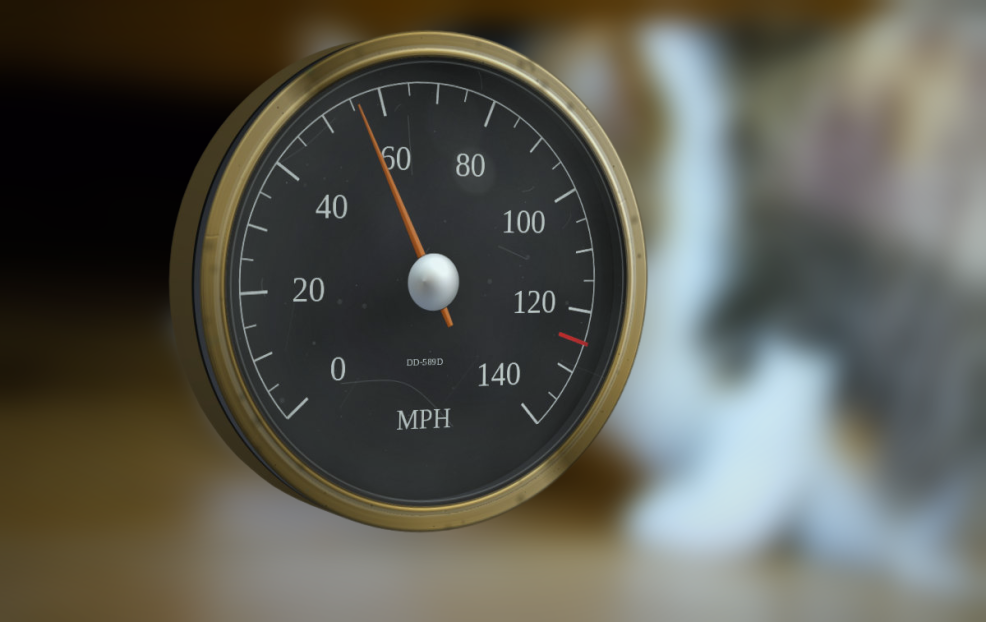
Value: 55,mph
